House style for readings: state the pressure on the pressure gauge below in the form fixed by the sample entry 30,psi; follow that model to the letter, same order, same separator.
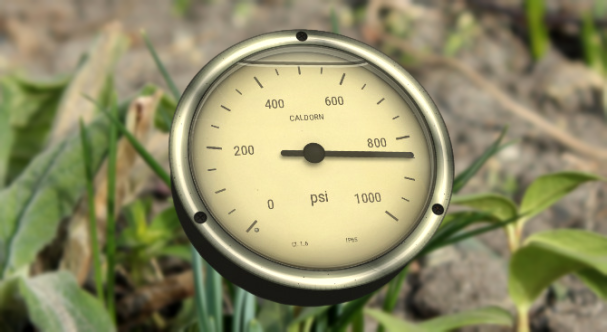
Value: 850,psi
